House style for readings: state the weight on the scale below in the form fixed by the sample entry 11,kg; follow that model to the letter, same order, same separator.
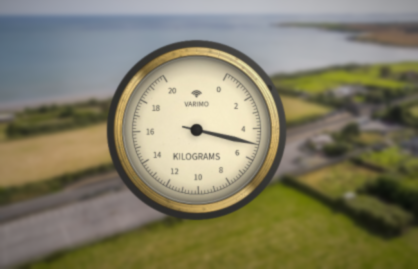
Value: 5,kg
